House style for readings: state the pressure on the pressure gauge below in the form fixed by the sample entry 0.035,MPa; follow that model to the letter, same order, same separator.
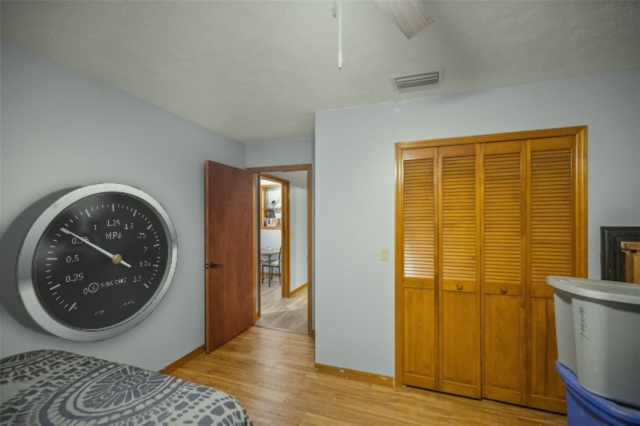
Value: 0.75,MPa
